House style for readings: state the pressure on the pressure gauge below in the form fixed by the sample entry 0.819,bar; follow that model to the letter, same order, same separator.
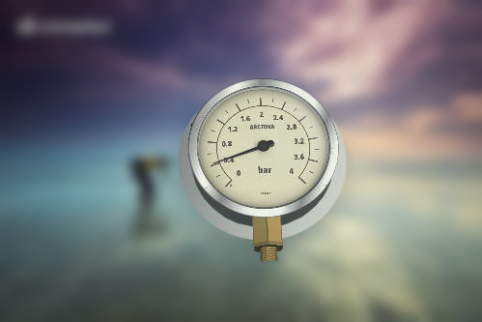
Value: 0.4,bar
